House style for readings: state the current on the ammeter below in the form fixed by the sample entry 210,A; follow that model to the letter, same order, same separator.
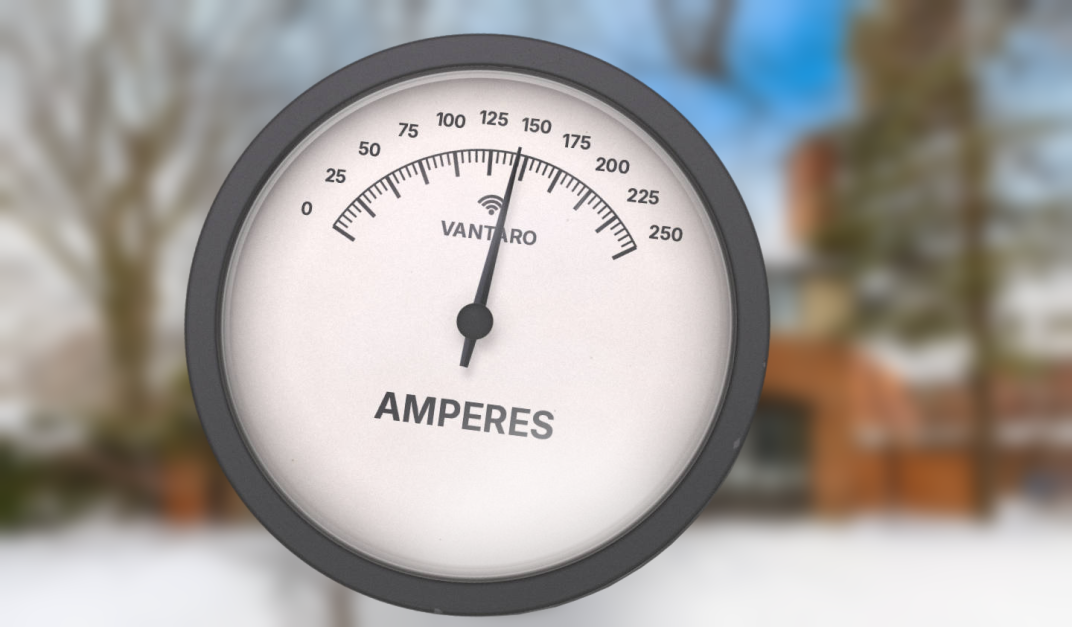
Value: 145,A
